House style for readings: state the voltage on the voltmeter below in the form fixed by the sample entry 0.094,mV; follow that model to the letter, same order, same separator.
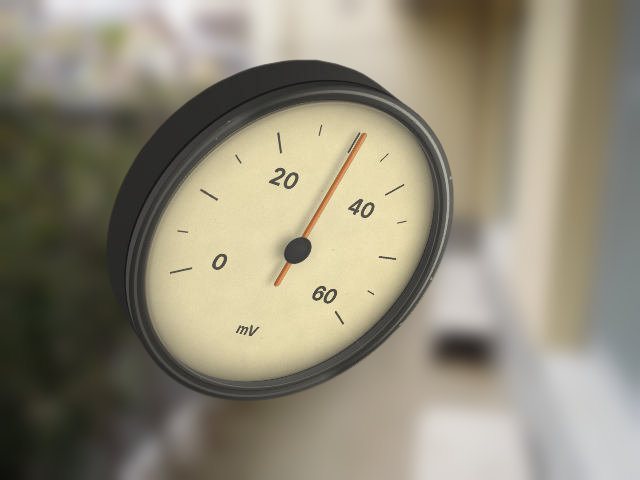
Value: 30,mV
